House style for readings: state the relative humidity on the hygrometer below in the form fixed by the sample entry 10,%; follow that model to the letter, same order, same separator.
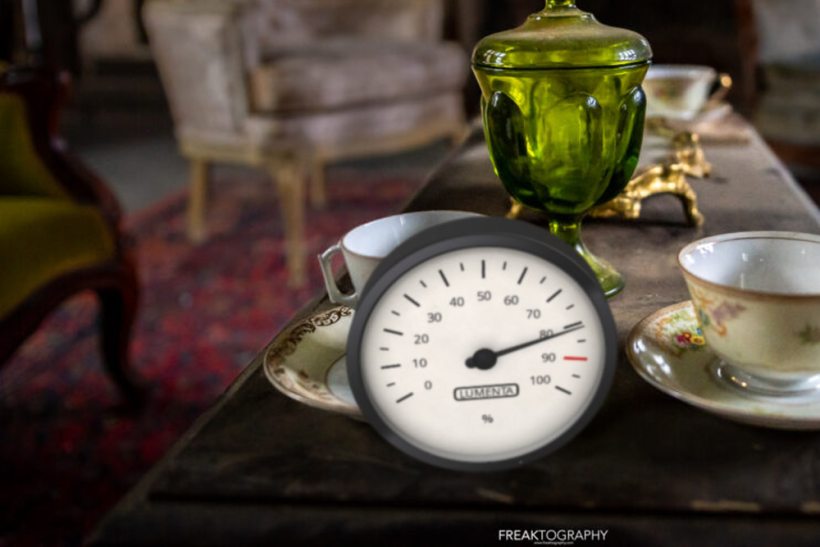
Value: 80,%
